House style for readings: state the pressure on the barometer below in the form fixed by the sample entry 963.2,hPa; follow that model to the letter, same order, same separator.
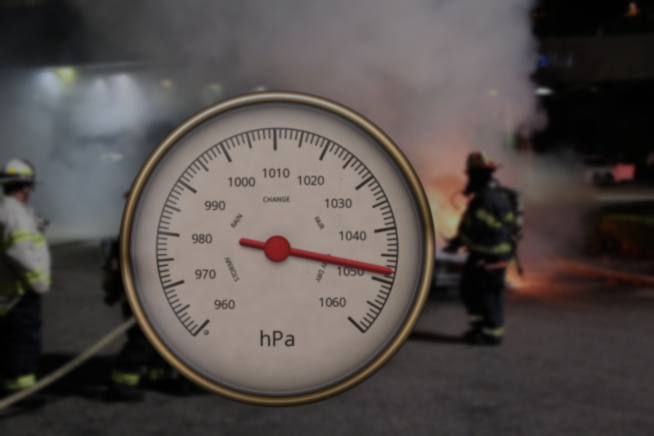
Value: 1048,hPa
